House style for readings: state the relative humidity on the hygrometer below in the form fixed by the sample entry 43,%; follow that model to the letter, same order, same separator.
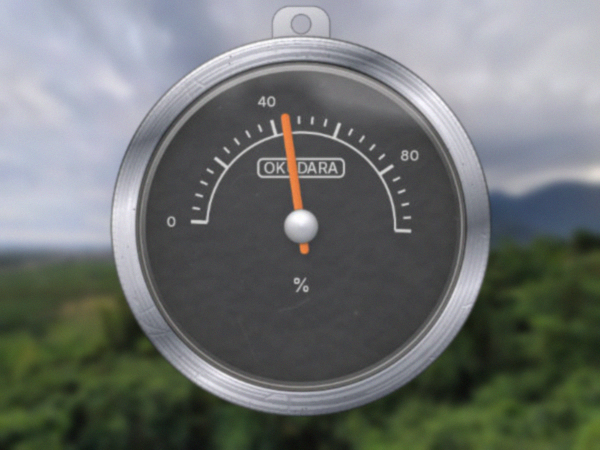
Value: 44,%
